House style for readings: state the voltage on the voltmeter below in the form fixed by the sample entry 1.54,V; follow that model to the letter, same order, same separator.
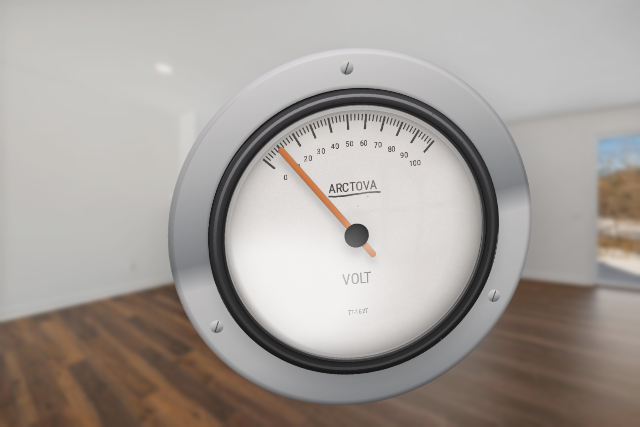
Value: 10,V
